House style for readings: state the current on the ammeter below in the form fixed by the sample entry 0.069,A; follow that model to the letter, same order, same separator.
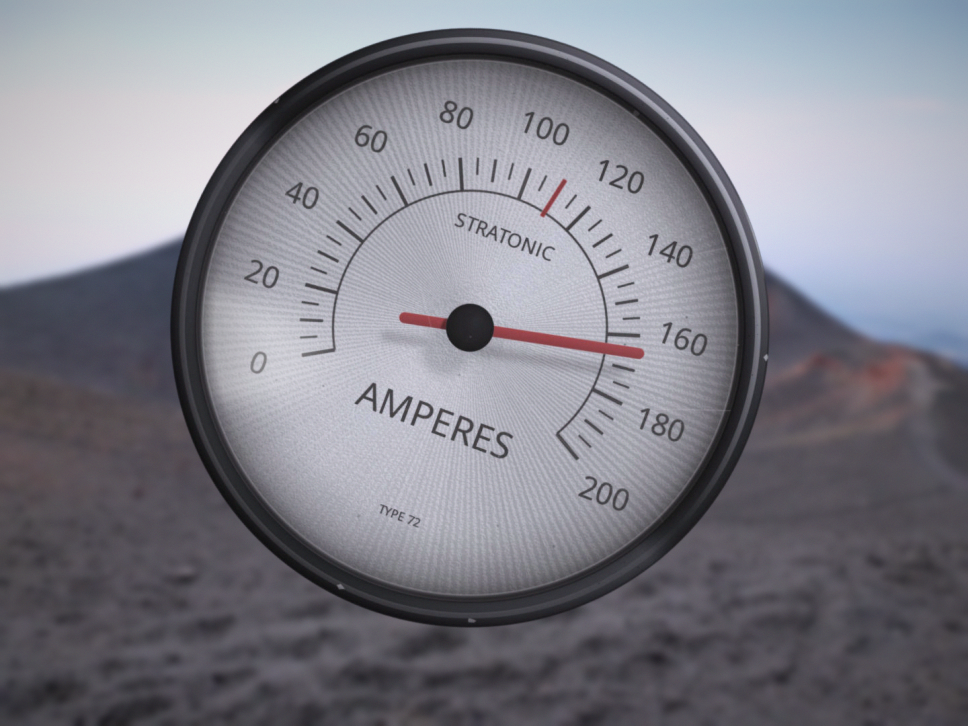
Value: 165,A
